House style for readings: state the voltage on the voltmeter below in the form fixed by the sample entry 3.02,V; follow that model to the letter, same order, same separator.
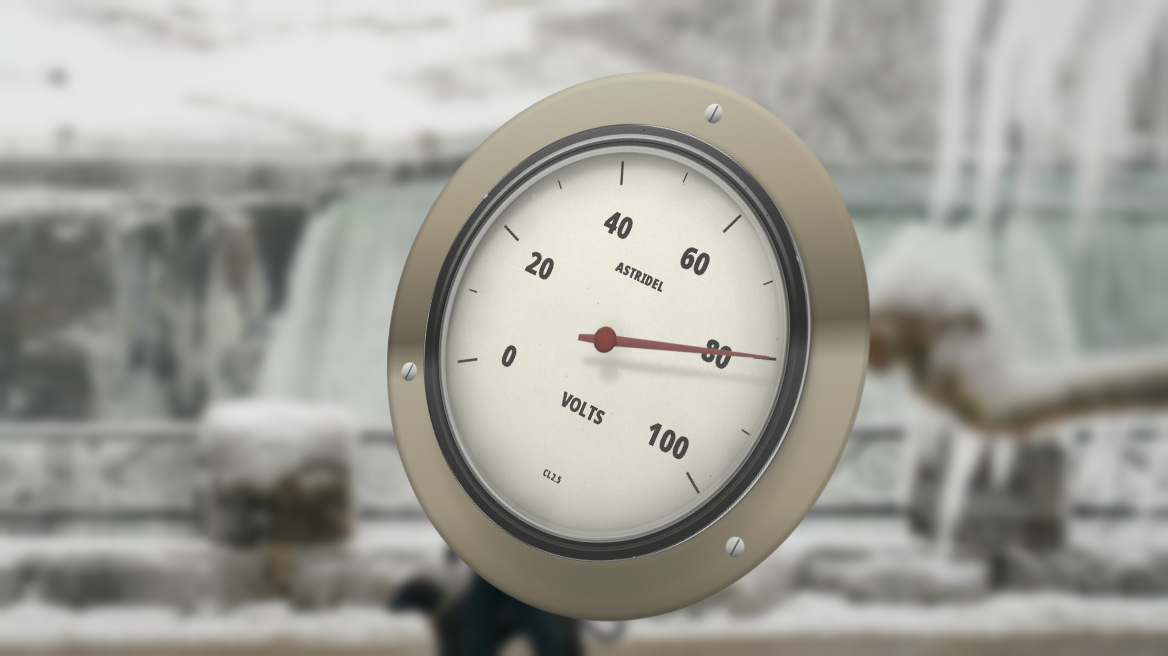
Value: 80,V
